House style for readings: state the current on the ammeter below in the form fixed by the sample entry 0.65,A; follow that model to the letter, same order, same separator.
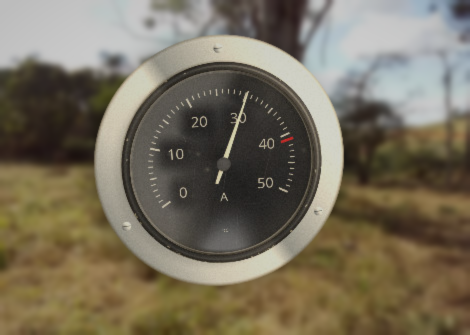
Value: 30,A
